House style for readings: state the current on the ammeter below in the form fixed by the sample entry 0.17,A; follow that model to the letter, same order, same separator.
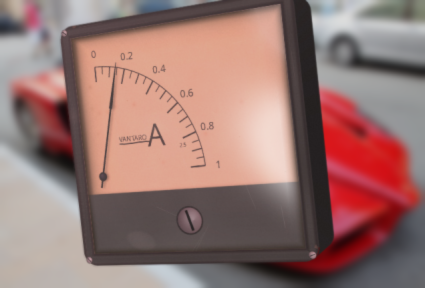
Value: 0.15,A
